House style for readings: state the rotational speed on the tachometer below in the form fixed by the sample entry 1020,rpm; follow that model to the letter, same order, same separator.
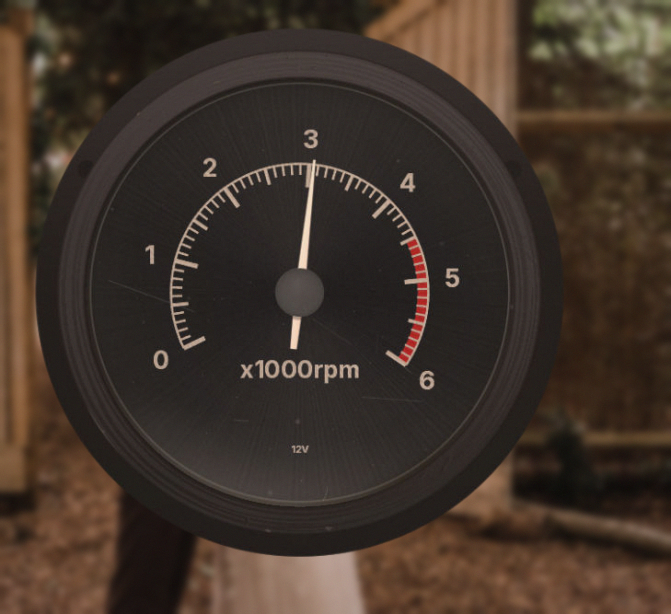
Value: 3050,rpm
